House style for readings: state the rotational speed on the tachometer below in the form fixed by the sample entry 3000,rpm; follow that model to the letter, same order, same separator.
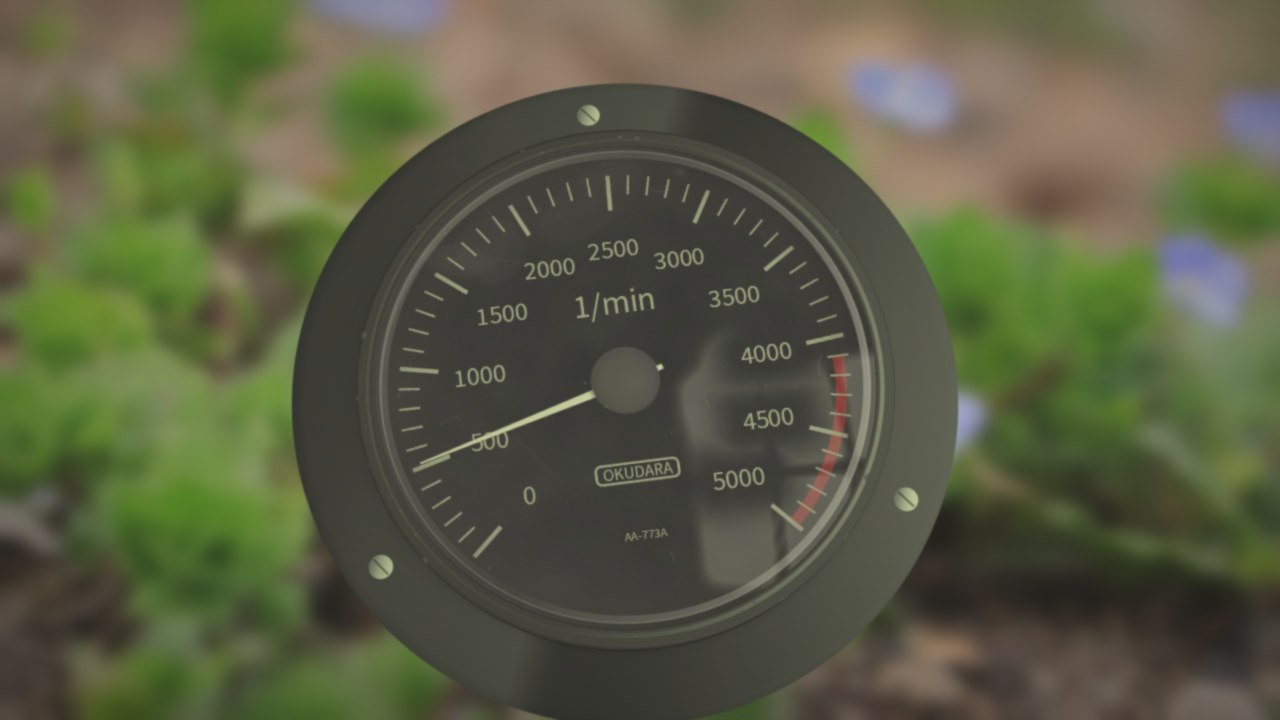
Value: 500,rpm
